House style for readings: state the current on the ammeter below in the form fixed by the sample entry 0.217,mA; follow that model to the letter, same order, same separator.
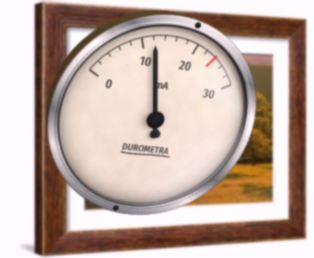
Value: 12,mA
